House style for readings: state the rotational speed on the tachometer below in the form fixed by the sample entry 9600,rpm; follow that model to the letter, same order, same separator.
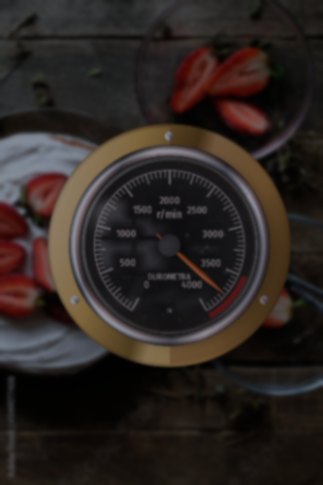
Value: 3750,rpm
